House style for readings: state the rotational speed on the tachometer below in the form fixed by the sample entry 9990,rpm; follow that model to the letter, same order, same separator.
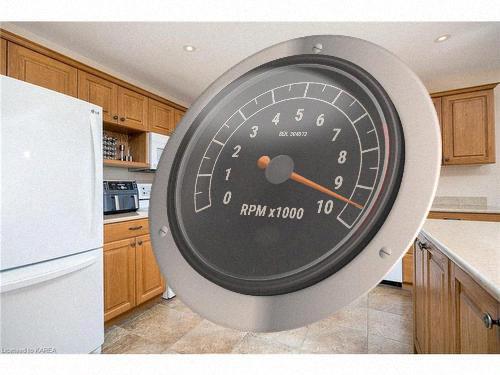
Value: 9500,rpm
